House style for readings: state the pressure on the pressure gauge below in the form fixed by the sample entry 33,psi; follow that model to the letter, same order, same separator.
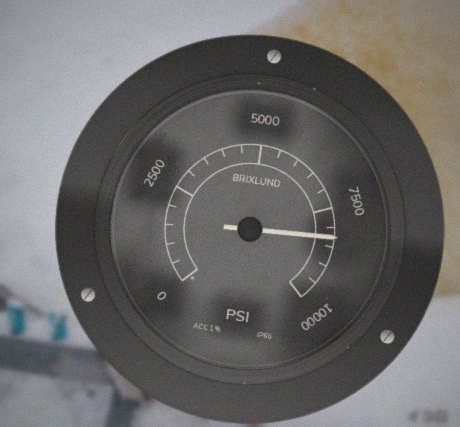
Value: 8250,psi
